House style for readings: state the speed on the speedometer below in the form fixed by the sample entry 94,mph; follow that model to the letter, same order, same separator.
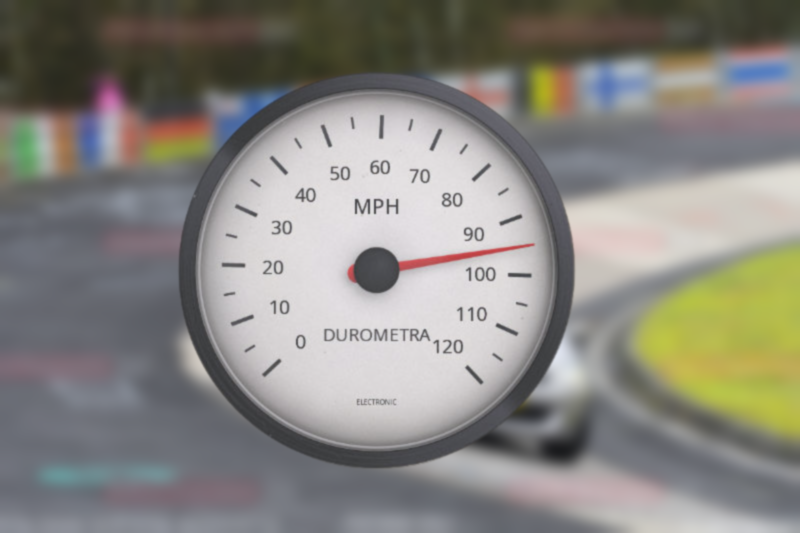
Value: 95,mph
